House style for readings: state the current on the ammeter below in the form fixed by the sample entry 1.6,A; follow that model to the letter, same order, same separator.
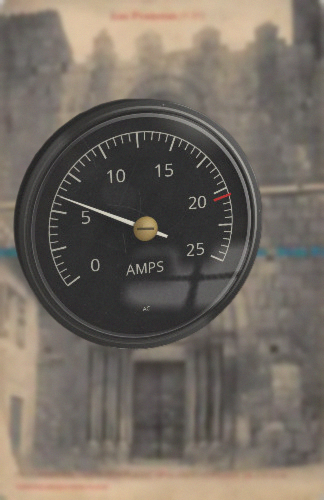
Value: 6,A
